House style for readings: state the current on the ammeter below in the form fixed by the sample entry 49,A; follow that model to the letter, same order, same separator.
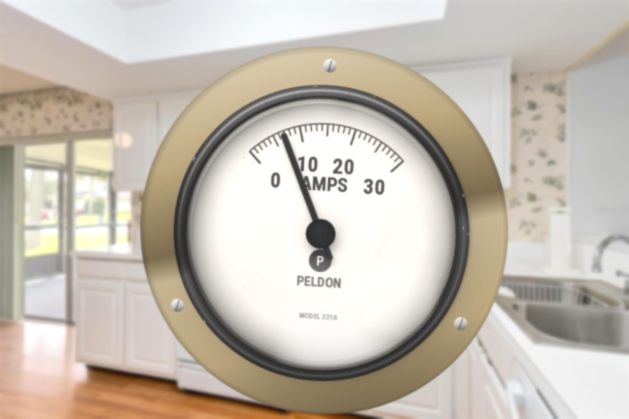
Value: 7,A
